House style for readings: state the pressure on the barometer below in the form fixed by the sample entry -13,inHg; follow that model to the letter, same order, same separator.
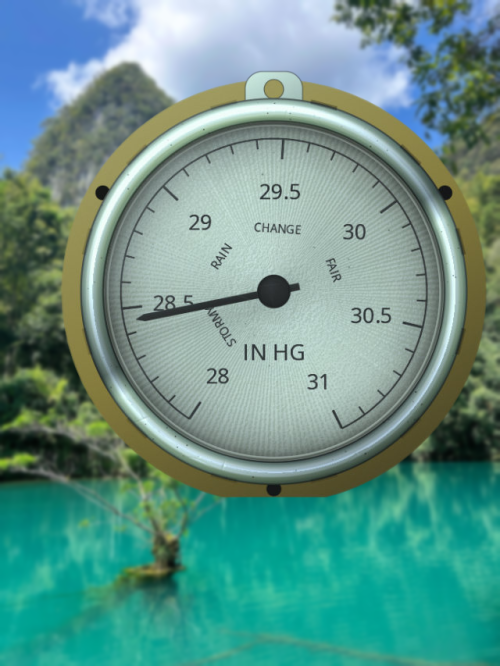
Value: 28.45,inHg
